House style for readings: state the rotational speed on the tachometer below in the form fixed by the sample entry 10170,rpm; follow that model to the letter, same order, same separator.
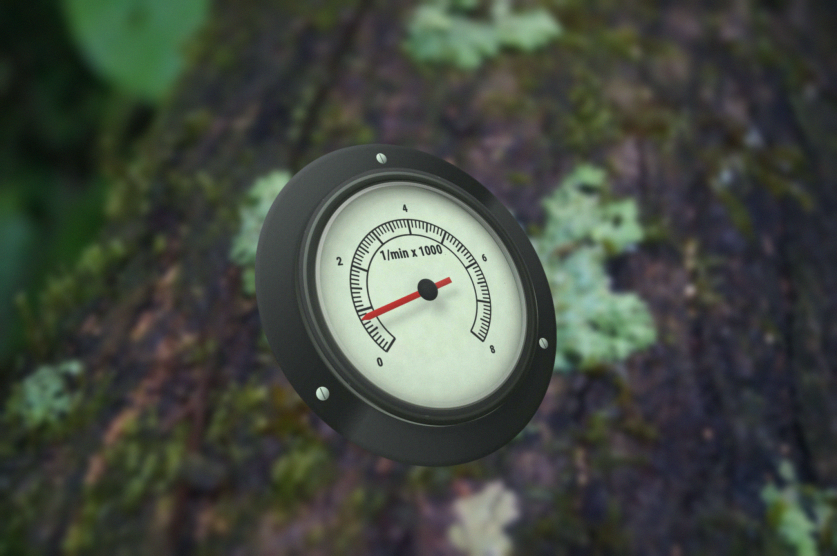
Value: 800,rpm
